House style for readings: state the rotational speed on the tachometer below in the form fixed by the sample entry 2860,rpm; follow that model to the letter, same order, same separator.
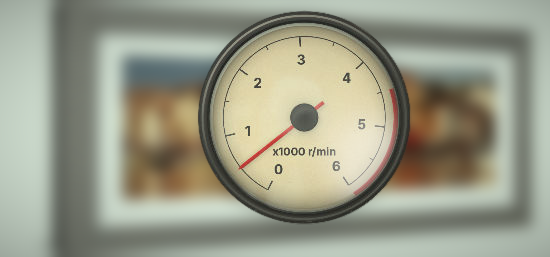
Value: 500,rpm
